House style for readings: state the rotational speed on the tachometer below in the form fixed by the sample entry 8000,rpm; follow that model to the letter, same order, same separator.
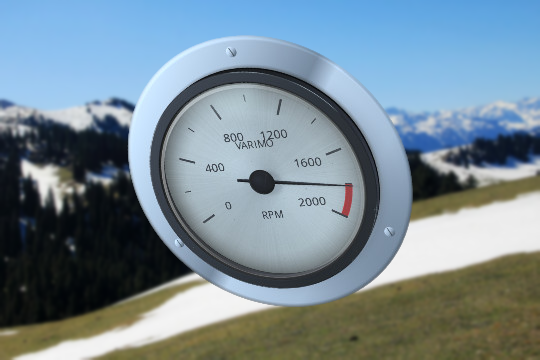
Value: 1800,rpm
